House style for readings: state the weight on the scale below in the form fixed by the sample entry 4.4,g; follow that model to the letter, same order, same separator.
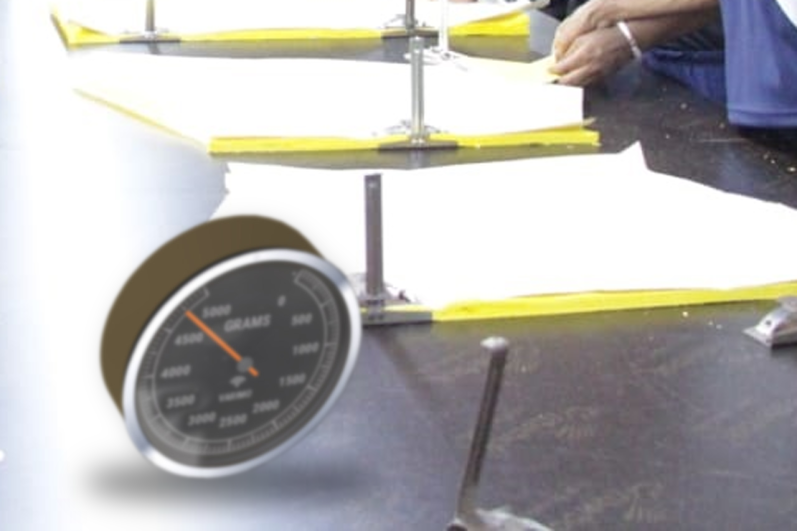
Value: 4750,g
